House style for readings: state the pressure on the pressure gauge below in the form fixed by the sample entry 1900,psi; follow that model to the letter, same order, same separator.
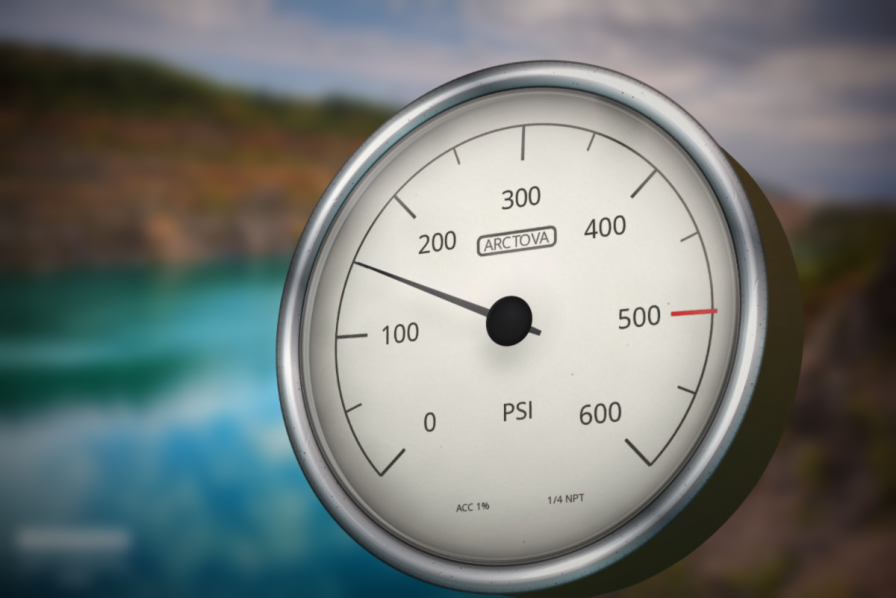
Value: 150,psi
